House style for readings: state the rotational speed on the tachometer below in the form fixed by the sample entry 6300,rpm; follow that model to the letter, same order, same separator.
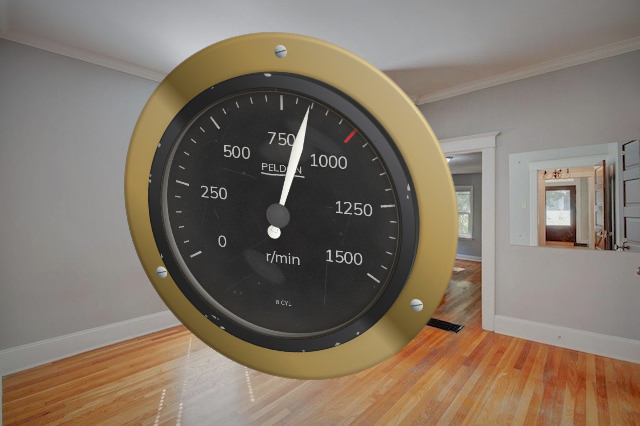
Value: 850,rpm
